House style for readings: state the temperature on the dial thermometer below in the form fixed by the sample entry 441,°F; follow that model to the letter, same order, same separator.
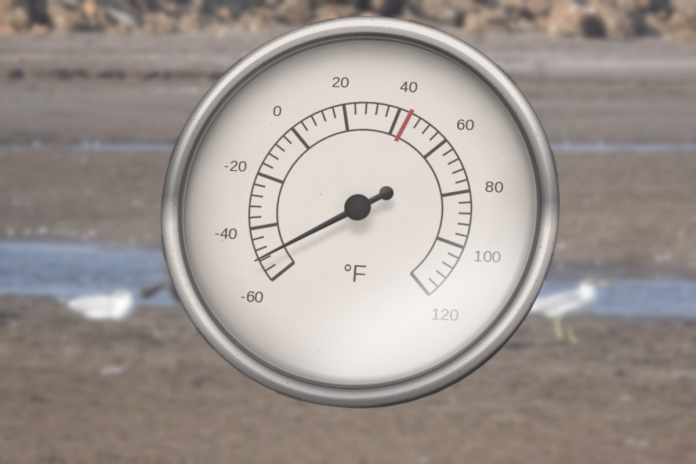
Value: -52,°F
